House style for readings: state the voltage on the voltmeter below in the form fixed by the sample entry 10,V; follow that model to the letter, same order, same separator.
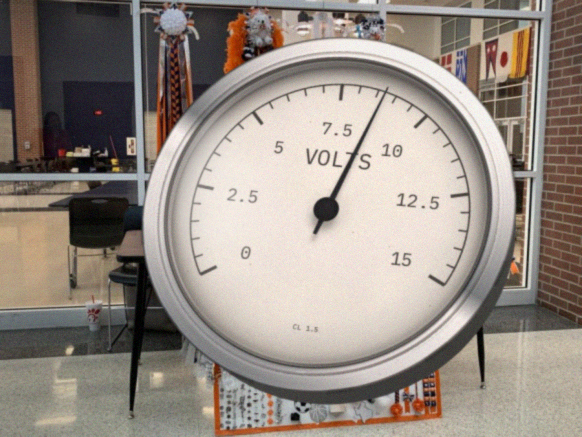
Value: 8.75,V
